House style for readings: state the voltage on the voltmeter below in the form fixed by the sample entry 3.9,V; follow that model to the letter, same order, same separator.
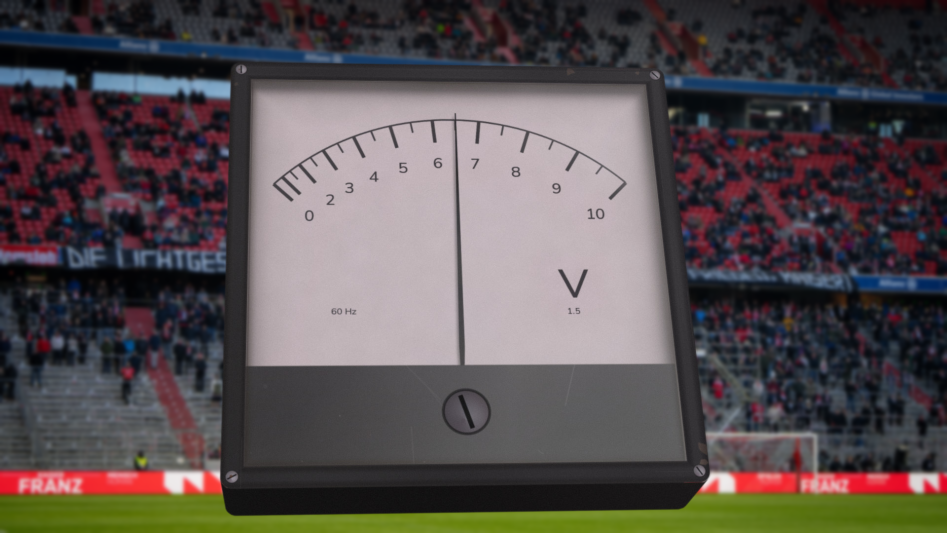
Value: 6.5,V
